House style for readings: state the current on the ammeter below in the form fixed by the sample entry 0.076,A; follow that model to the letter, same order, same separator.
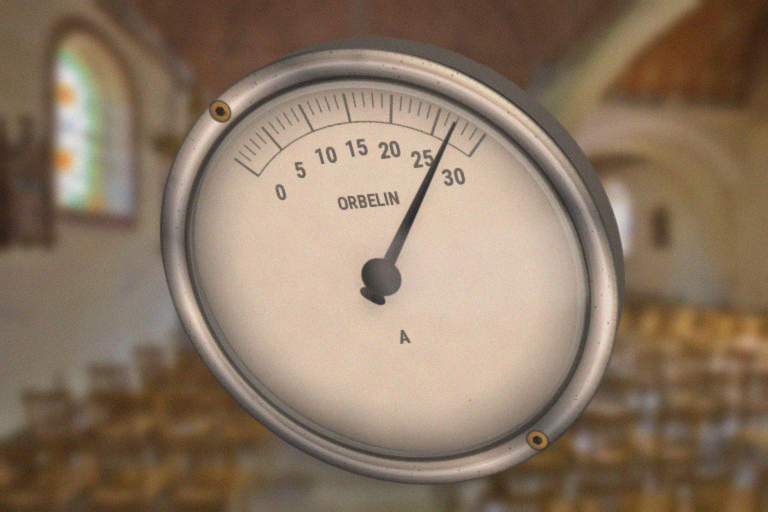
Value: 27,A
